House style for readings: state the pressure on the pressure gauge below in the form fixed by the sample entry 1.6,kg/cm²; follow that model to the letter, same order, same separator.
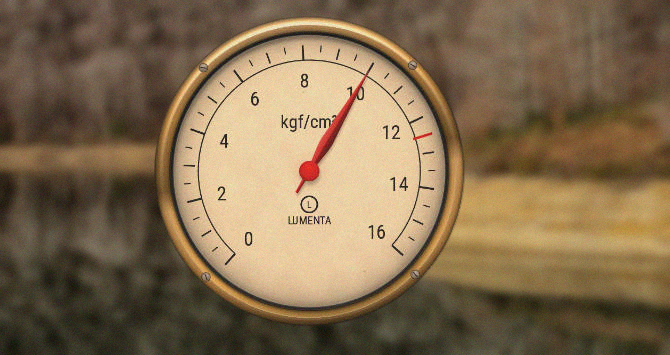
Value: 10,kg/cm²
